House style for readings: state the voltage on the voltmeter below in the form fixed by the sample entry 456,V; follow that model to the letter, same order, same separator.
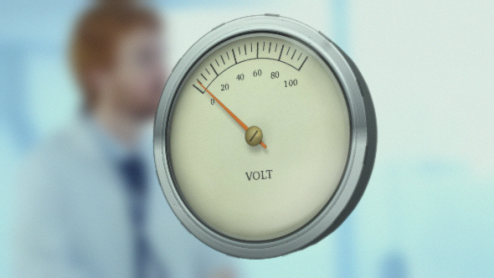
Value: 5,V
